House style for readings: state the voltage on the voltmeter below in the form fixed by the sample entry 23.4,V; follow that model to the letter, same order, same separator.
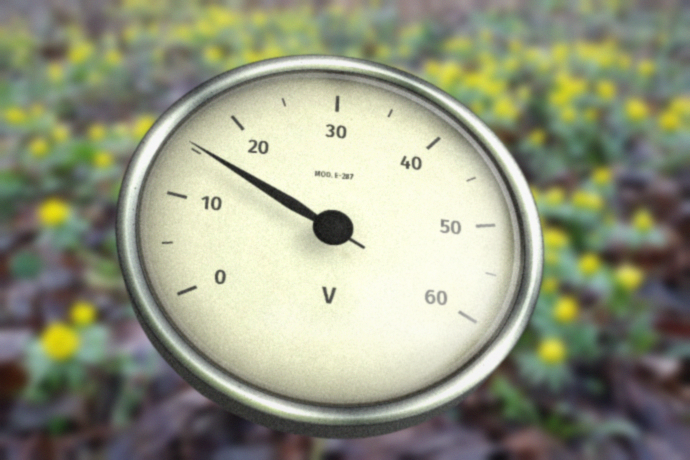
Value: 15,V
